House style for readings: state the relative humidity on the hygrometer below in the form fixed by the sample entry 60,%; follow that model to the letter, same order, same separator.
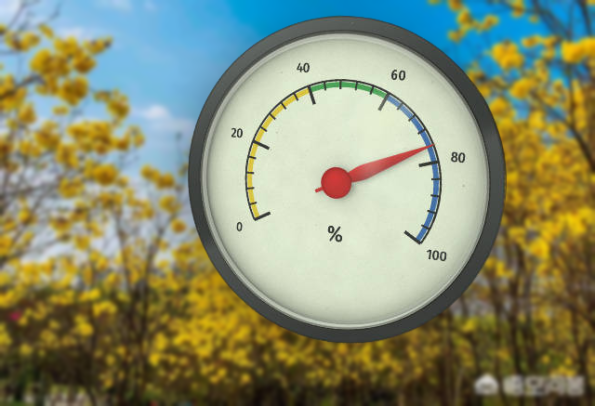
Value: 76,%
